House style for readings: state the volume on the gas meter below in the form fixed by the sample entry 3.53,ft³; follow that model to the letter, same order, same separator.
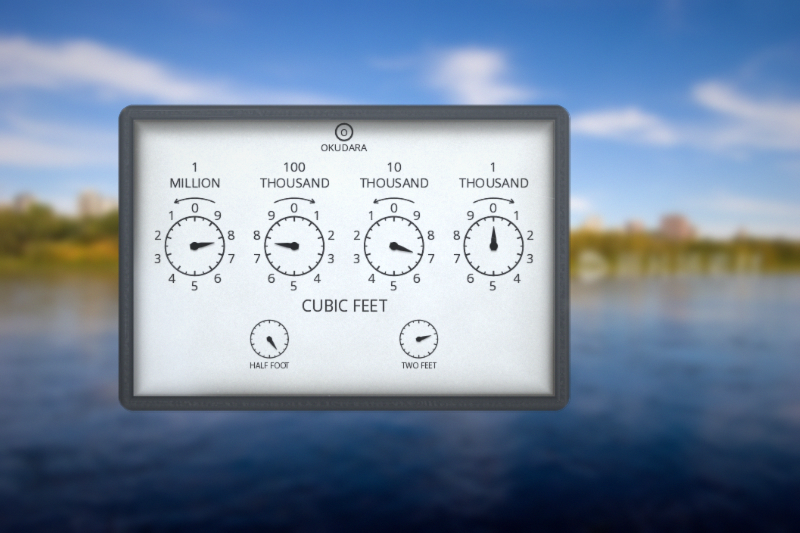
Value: 777000,ft³
